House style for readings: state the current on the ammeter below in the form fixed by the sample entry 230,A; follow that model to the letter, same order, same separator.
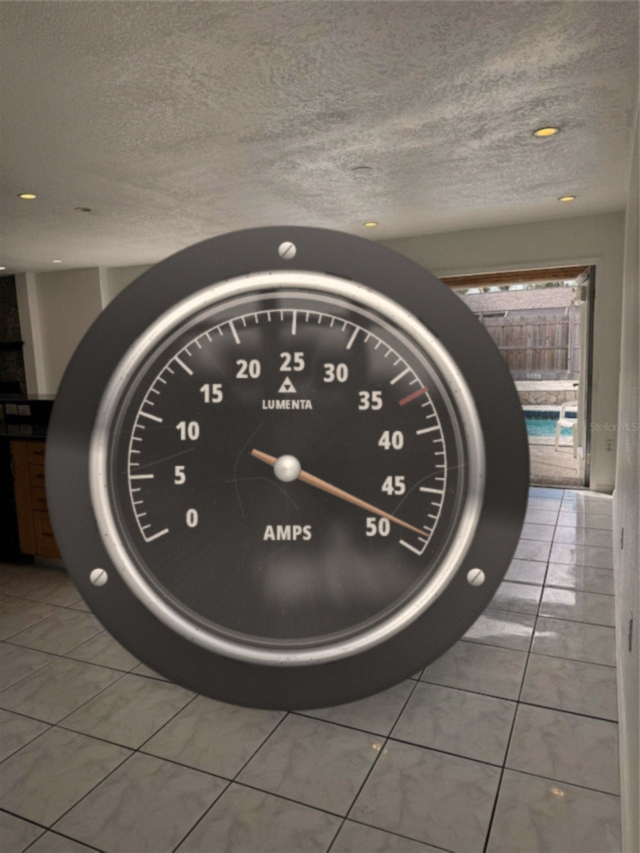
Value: 48.5,A
